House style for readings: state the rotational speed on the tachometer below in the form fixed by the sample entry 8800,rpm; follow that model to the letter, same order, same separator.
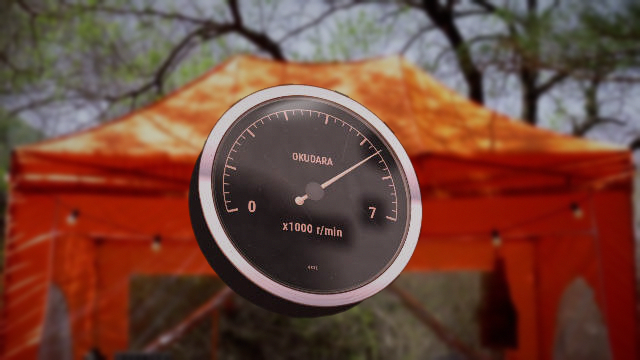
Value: 5400,rpm
